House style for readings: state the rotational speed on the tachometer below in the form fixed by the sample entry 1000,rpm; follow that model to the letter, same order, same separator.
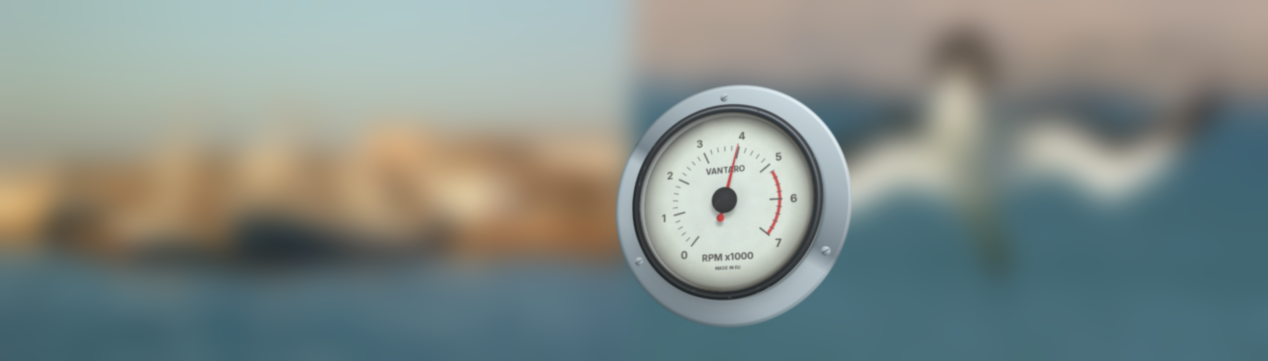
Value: 4000,rpm
